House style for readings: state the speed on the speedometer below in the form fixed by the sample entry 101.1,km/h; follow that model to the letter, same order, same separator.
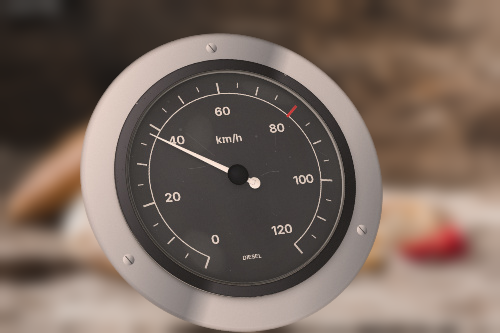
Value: 37.5,km/h
